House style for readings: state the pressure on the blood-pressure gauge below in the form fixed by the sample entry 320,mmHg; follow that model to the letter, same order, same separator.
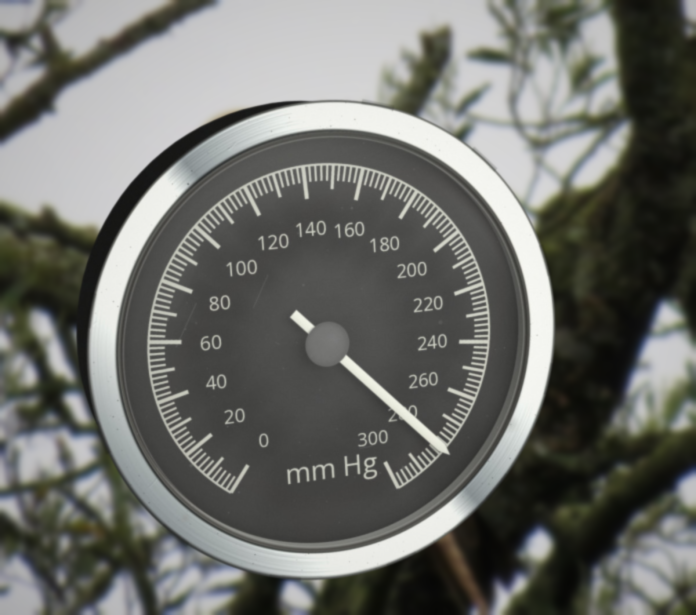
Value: 280,mmHg
